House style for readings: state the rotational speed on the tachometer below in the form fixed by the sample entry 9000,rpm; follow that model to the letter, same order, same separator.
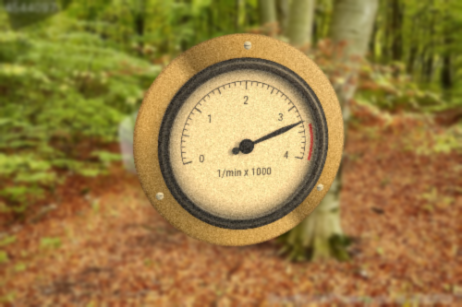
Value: 3300,rpm
